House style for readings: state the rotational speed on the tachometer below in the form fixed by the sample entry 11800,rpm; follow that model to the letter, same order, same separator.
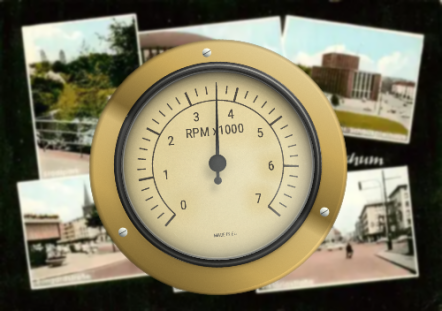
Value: 3600,rpm
